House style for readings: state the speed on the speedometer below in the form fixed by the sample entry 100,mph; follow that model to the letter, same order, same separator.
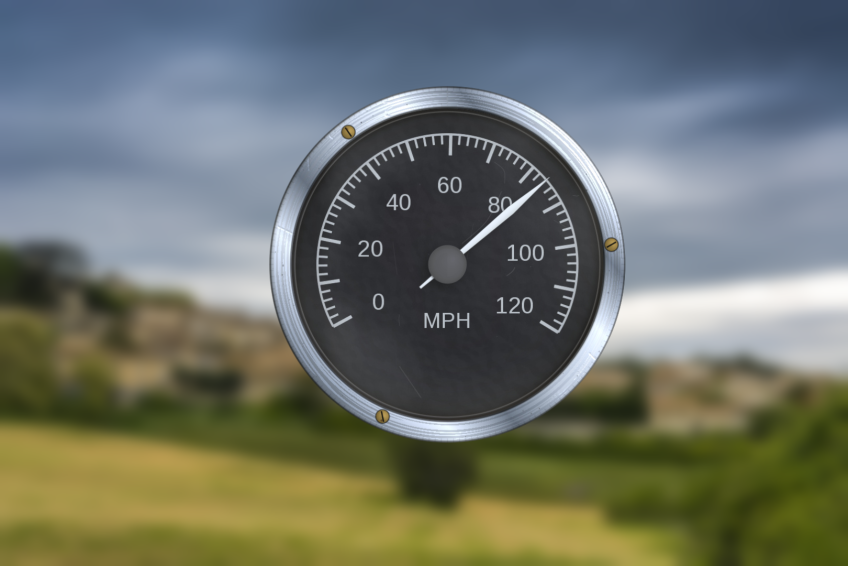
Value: 84,mph
